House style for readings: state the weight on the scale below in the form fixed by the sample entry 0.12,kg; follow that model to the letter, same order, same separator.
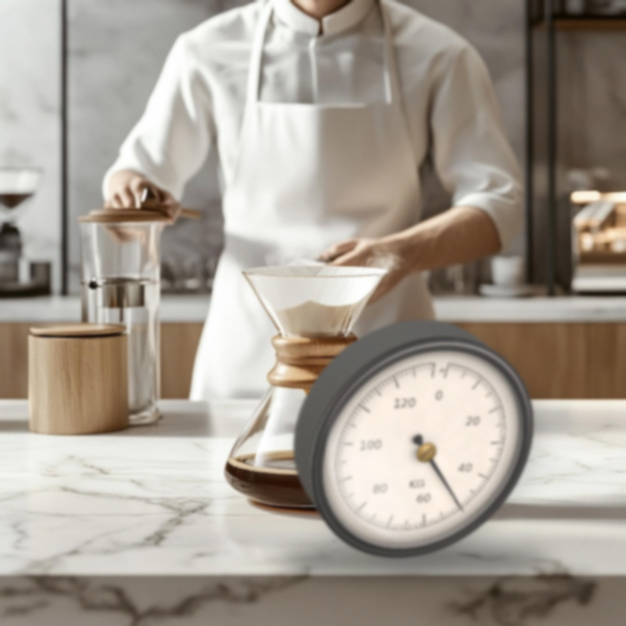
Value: 50,kg
